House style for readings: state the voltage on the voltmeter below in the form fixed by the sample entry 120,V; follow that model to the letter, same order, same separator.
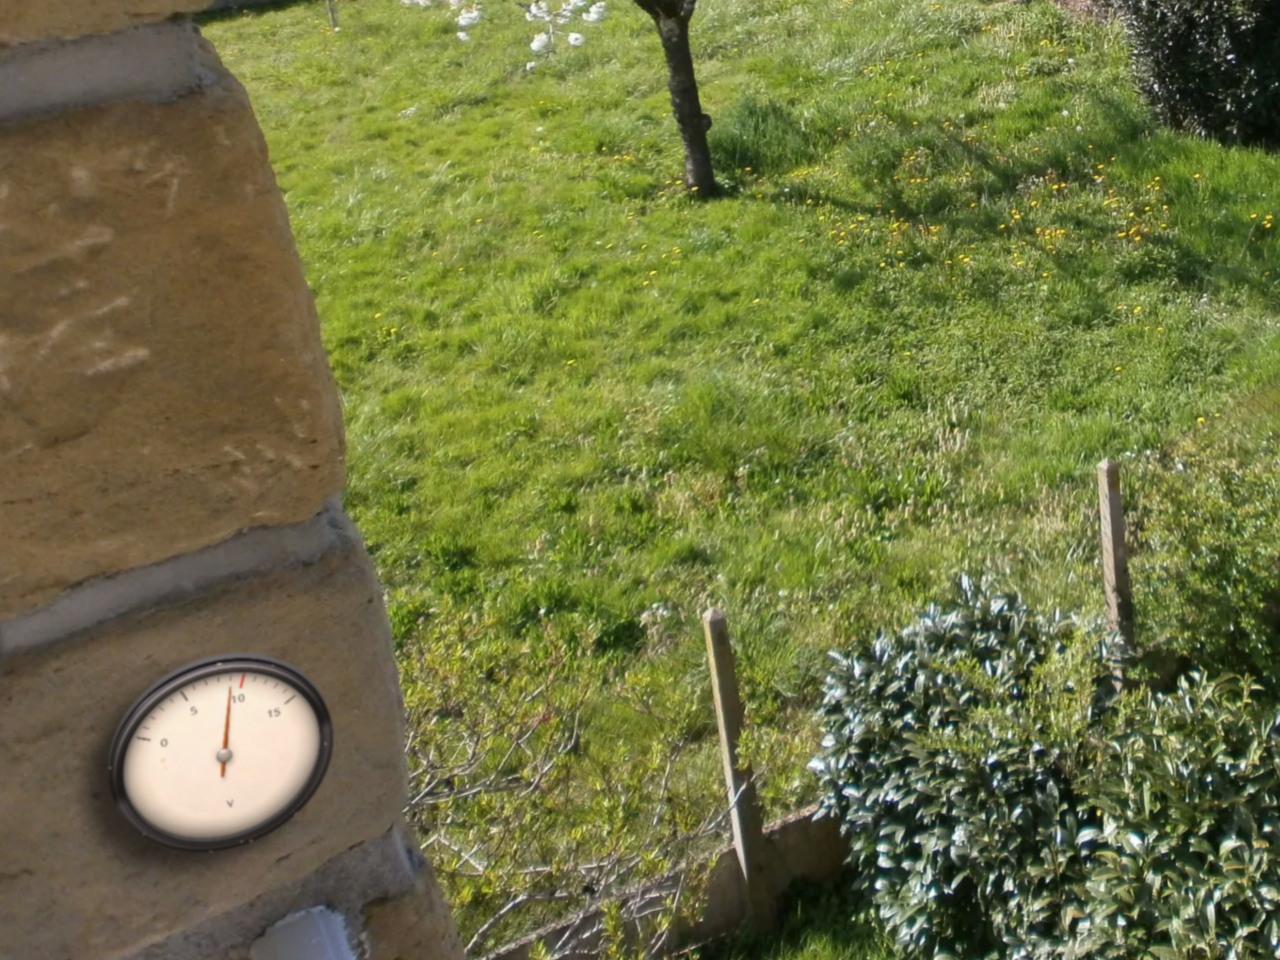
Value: 9,V
